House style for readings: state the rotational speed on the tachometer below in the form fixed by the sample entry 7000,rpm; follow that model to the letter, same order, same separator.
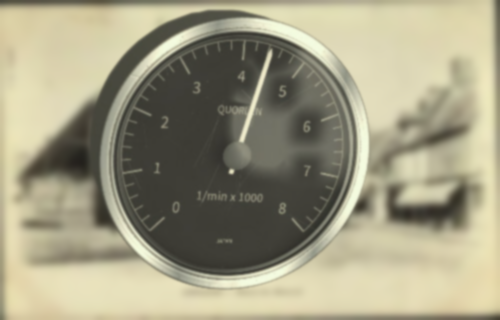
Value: 4400,rpm
